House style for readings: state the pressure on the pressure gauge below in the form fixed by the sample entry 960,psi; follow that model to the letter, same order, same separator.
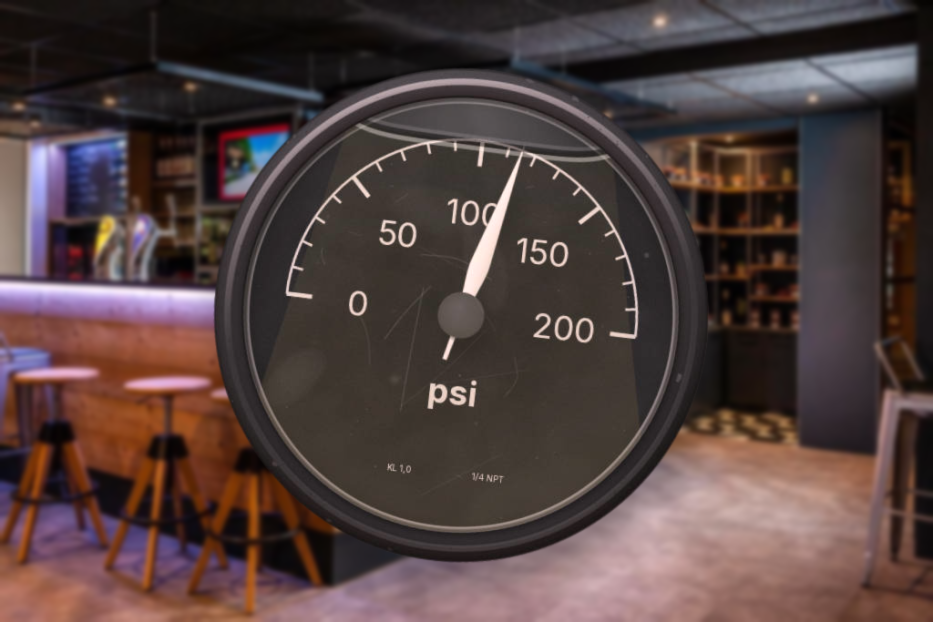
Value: 115,psi
